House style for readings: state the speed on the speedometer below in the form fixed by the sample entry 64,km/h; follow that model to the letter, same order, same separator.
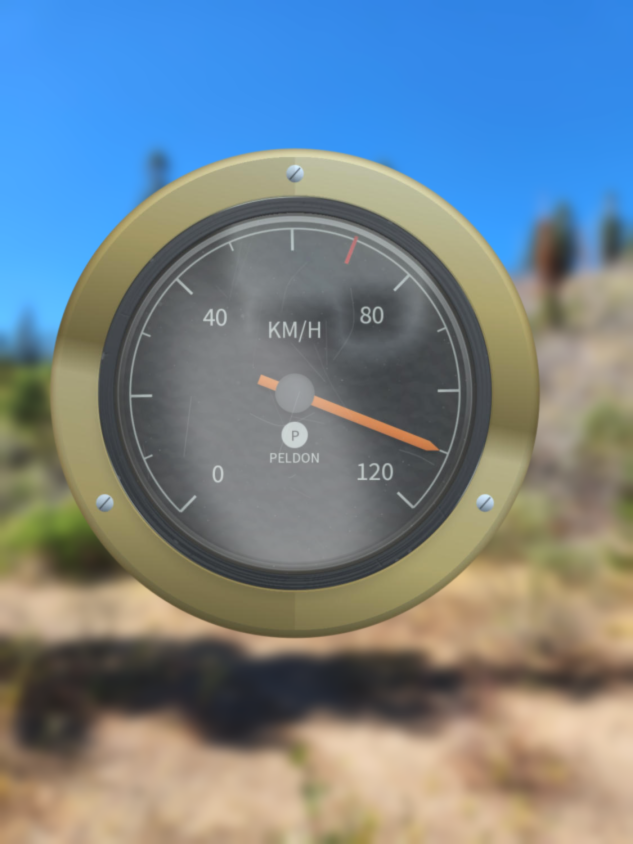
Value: 110,km/h
